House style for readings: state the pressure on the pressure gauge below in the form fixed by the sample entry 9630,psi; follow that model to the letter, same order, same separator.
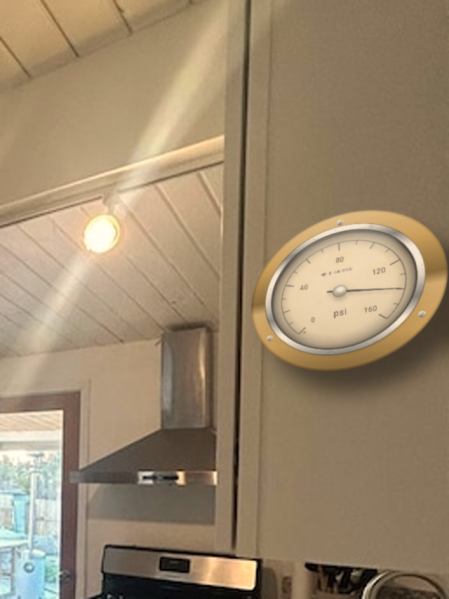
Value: 140,psi
